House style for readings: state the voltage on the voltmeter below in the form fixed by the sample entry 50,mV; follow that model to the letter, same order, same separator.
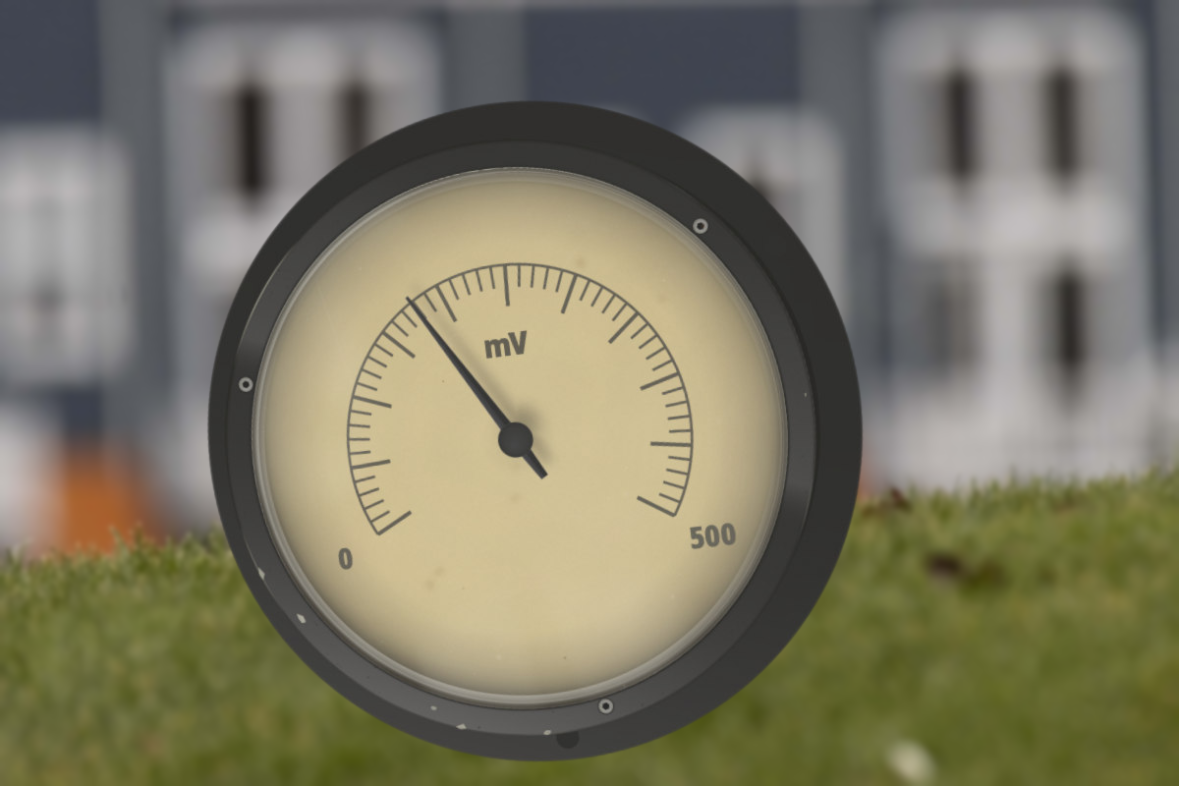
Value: 180,mV
